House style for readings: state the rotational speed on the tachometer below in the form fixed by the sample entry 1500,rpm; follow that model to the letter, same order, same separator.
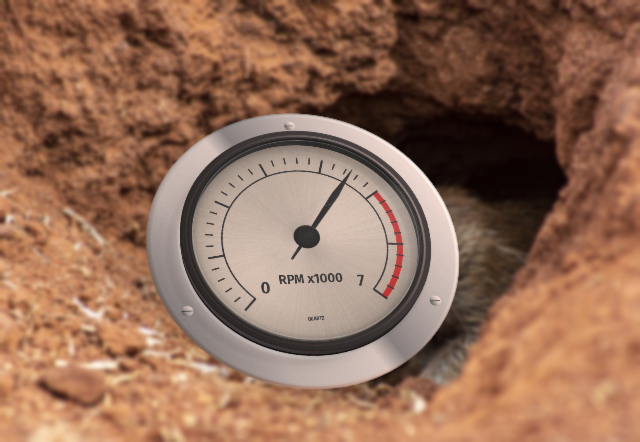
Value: 4500,rpm
